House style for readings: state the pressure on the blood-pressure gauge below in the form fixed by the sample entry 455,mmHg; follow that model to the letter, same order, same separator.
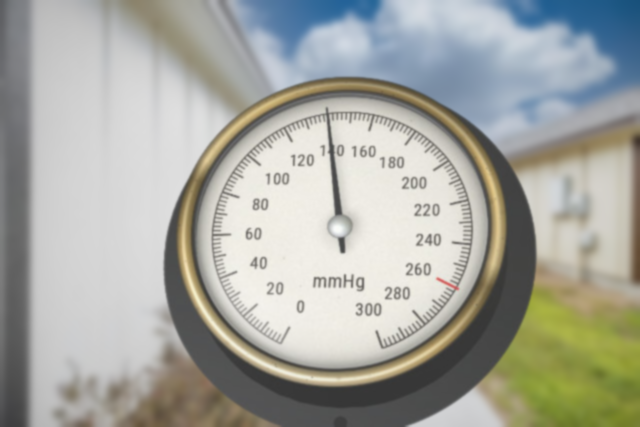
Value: 140,mmHg
